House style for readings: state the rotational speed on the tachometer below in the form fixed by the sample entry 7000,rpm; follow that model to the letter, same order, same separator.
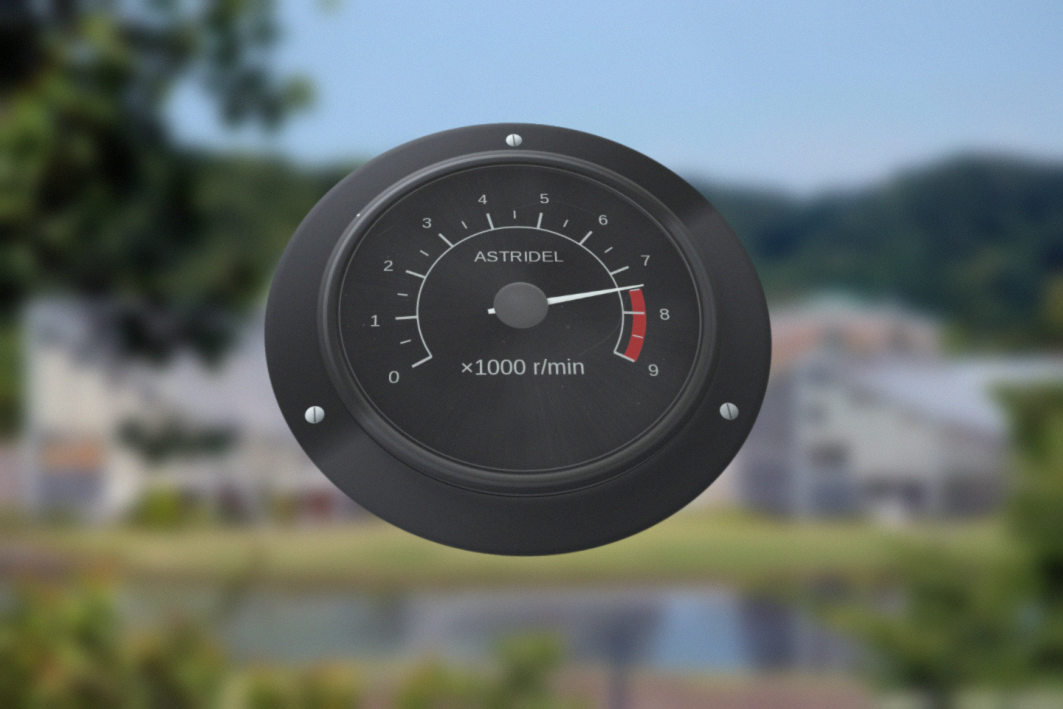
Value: 7500,rpm
